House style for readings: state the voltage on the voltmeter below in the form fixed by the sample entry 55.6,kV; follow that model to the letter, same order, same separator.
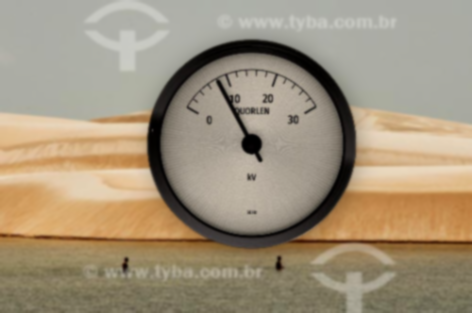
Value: 8,kV
